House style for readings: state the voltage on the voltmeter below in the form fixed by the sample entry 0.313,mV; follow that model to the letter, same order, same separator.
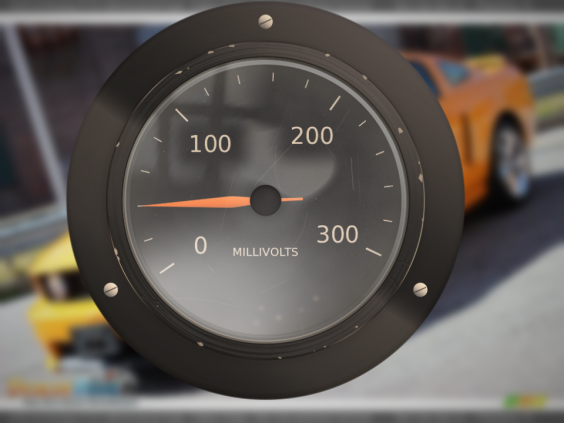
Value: 40,mV
